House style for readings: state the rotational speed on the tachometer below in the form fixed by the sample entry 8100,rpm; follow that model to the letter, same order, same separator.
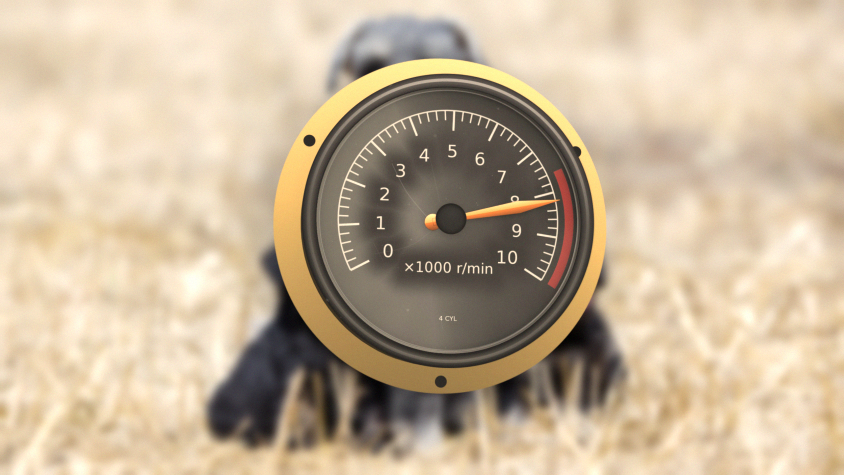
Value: 8200,rpm
